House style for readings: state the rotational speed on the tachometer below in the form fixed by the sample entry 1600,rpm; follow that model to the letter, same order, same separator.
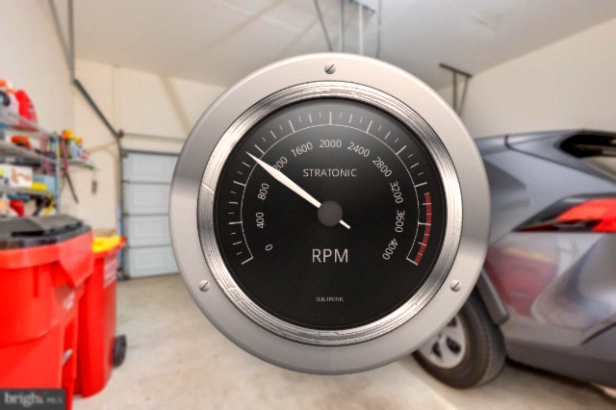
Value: 1100,rpm
